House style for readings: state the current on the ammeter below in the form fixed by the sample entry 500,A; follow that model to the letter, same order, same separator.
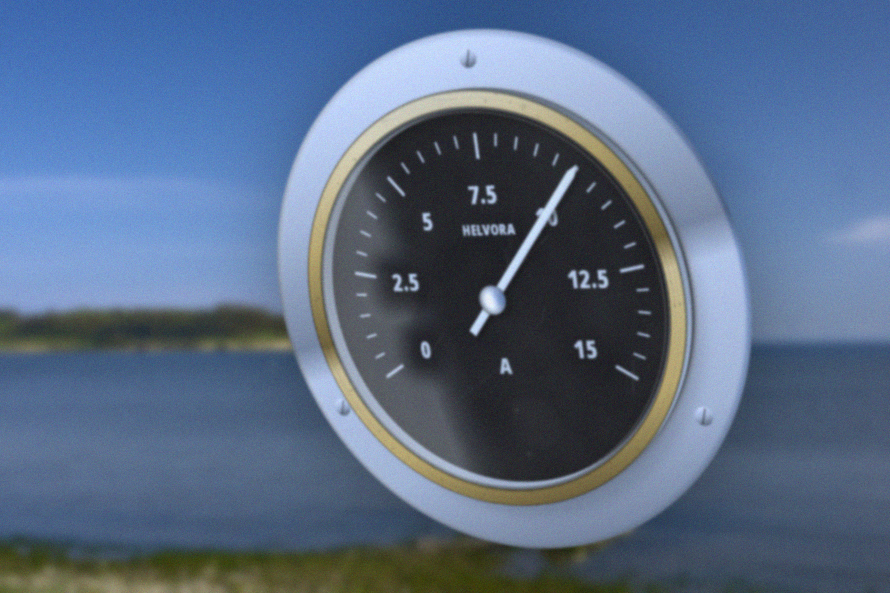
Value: 10,A
